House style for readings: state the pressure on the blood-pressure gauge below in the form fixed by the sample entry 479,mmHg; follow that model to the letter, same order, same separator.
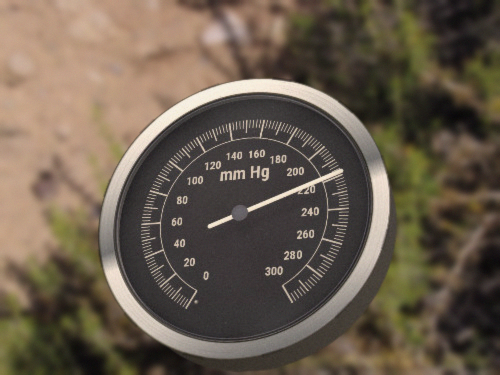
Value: 220,mmHg
